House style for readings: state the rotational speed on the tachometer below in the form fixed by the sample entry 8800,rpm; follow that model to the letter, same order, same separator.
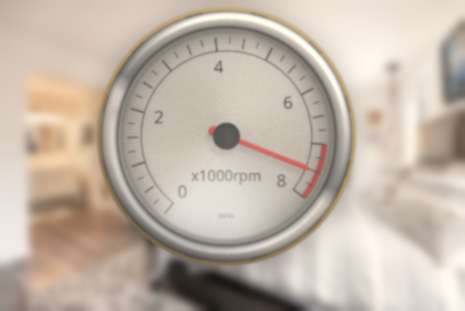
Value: 7500,rpm
